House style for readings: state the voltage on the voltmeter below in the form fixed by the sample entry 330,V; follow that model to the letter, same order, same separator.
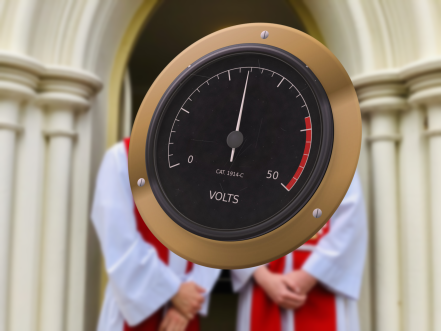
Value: 24,V
